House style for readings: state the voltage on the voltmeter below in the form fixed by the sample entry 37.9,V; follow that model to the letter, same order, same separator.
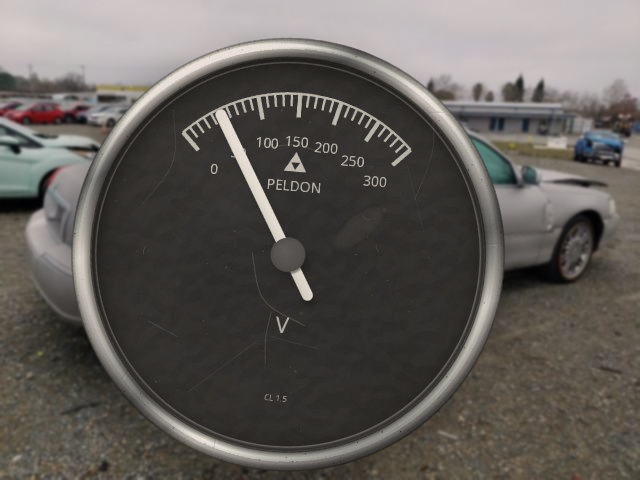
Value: 50,V
